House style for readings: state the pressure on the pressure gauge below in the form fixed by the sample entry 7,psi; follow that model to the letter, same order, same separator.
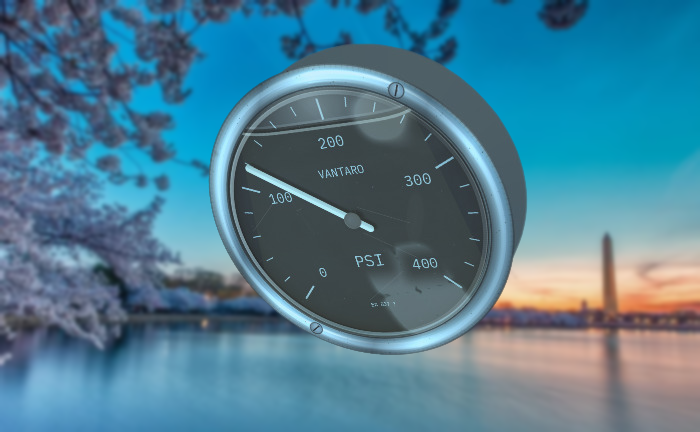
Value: 120,psi
